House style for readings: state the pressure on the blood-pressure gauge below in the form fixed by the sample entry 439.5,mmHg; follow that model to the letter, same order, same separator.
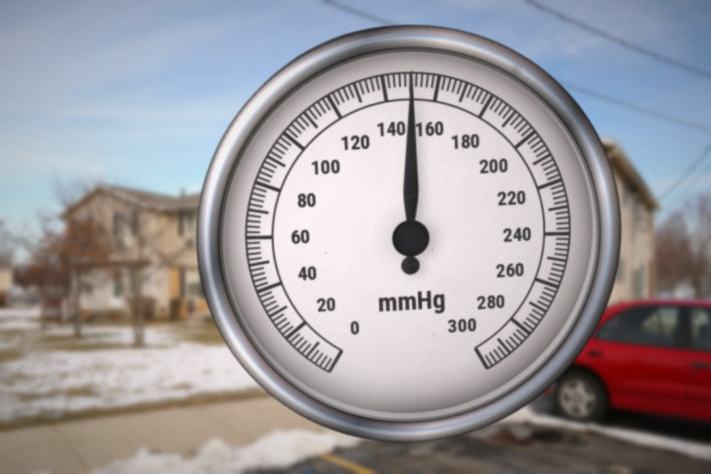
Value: 150,mmHg
